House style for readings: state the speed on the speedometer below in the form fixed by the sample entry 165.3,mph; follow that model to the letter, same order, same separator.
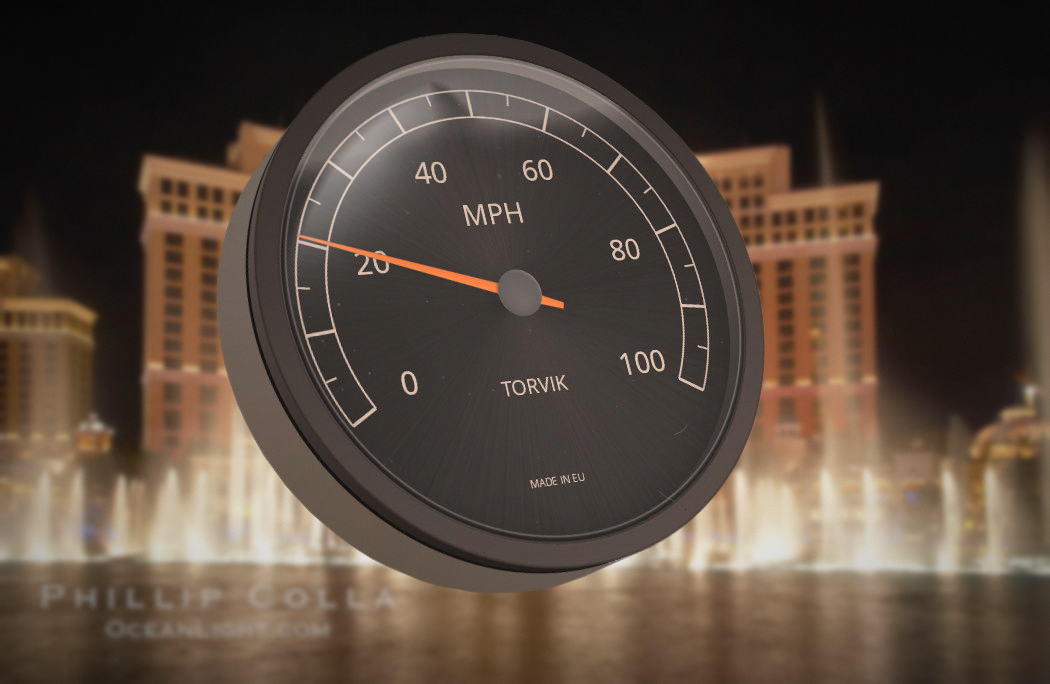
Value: 20,mph
